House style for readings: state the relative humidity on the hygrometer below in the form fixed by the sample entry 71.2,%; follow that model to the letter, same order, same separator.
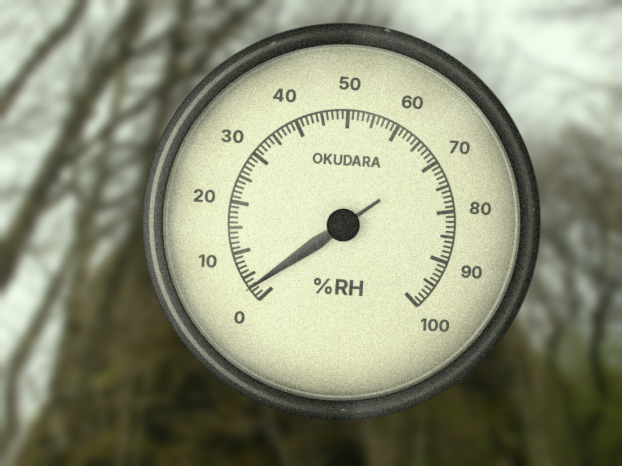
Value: 3,%
